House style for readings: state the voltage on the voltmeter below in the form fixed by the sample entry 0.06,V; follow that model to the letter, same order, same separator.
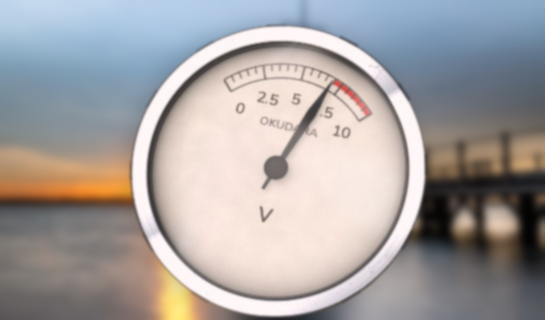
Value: 7,V
